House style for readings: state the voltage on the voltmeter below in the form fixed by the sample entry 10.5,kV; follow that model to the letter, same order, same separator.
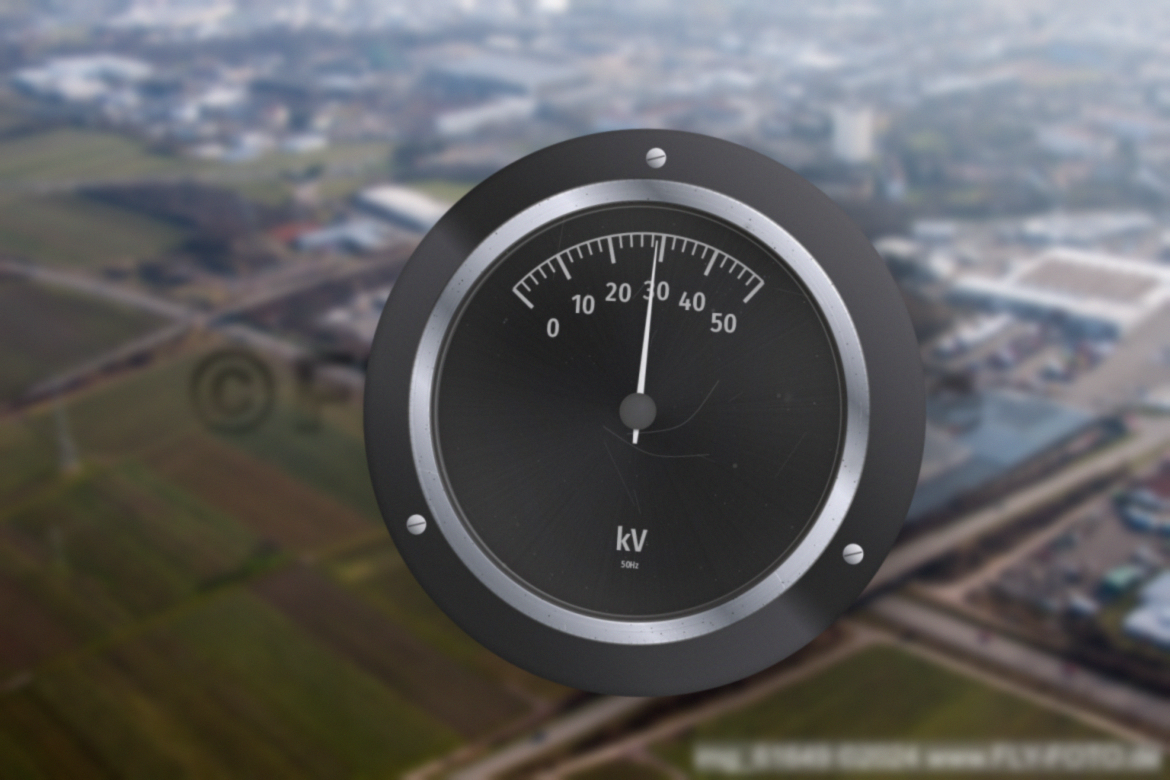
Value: 29,kV
